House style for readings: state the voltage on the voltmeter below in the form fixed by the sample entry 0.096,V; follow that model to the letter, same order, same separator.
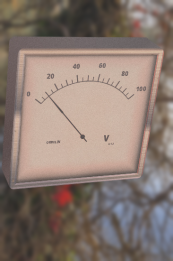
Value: 10,V
